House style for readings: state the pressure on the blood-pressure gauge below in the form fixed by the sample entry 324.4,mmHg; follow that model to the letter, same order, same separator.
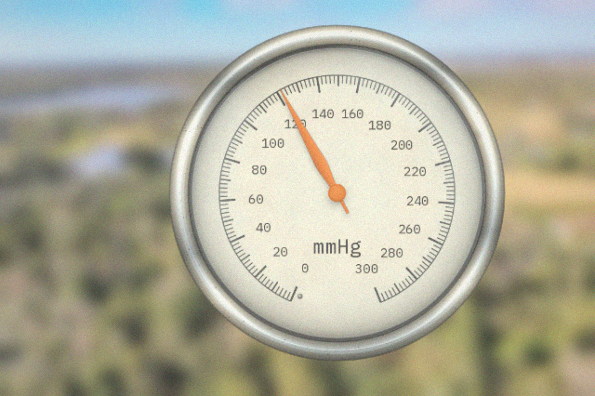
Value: 122,mmHg
